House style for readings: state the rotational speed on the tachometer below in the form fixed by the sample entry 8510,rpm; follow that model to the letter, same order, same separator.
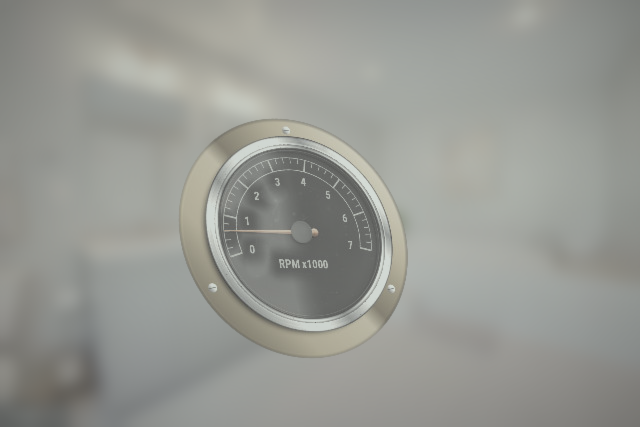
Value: 600,rpm
